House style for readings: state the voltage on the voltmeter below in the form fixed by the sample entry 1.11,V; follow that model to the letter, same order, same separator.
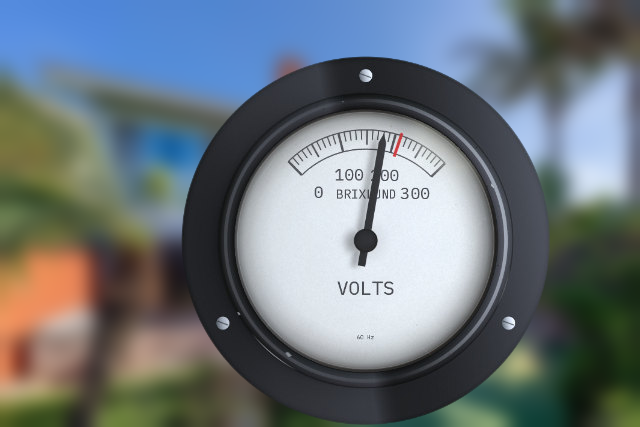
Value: 180,V
